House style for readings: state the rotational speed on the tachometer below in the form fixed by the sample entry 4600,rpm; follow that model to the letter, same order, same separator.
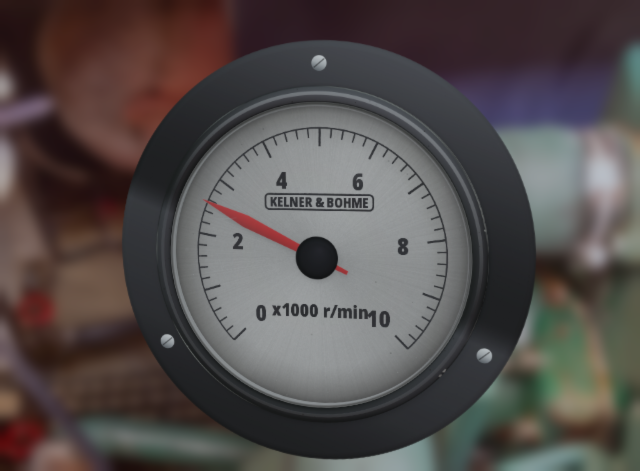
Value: 2600,rpm
